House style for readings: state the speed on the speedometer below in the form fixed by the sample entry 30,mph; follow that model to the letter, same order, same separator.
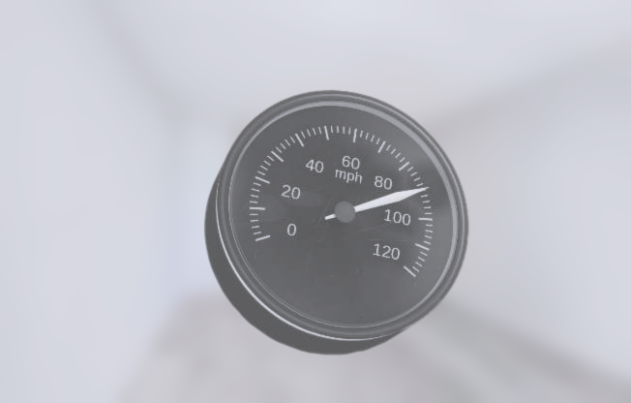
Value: 90,mph
